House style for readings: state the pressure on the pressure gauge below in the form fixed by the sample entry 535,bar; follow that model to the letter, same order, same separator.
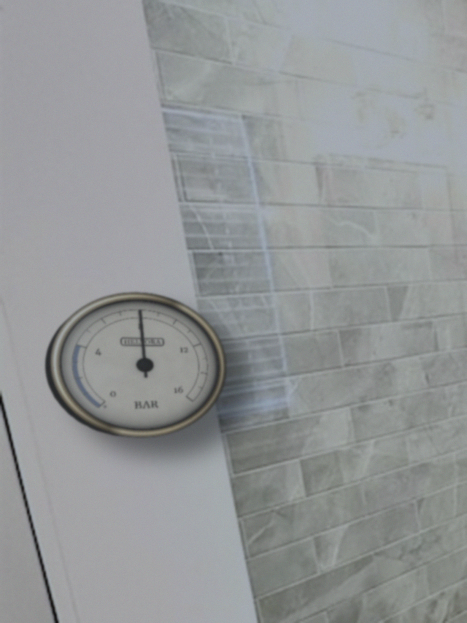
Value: 8,bar
